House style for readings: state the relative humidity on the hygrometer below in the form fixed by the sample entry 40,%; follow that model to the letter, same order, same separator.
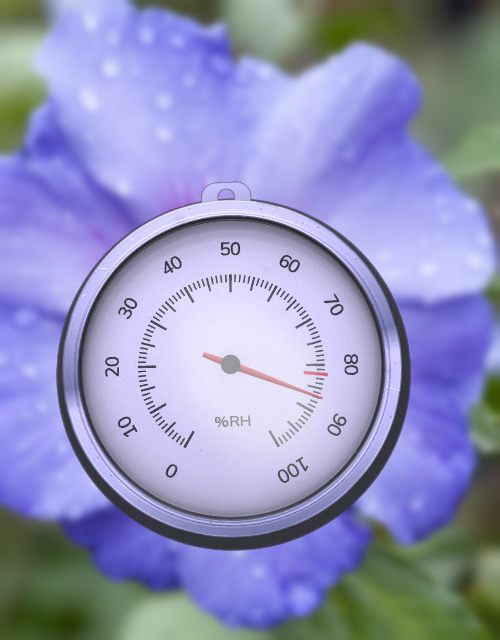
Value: 87,%
